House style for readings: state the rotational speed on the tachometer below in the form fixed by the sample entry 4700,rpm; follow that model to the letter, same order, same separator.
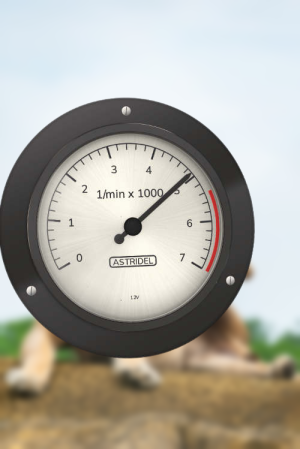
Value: 4900,rpm
